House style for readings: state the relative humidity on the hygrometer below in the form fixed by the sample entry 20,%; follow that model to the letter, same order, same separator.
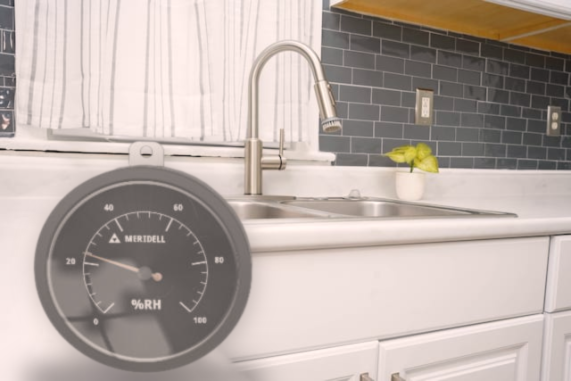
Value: 24,%
